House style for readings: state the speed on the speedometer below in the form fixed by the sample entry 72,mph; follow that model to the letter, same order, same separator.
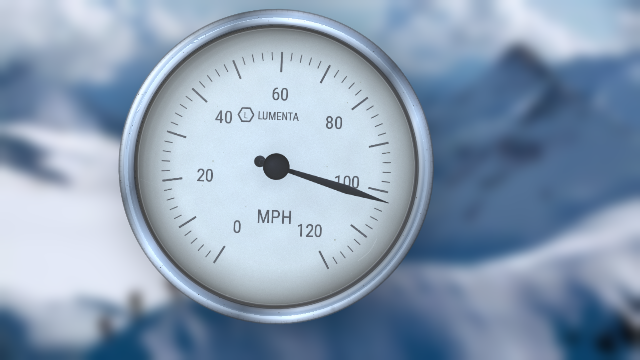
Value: 102,mph
